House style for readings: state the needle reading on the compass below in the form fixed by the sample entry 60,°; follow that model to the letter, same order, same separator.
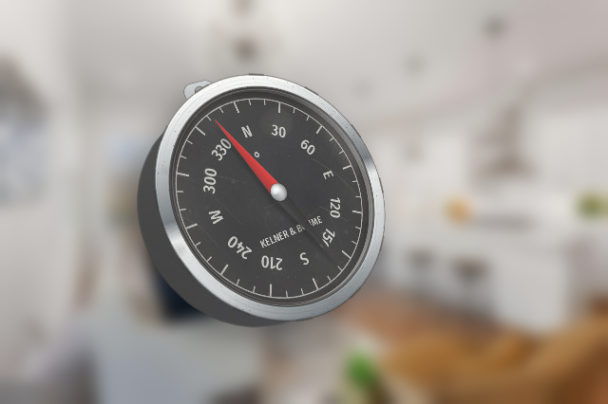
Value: 340,°
